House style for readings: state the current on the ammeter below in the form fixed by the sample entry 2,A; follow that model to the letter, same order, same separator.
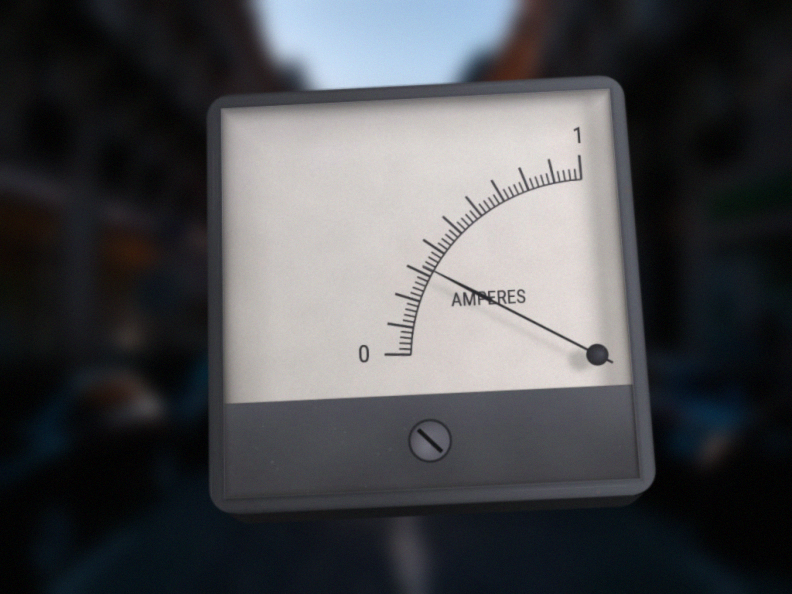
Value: 0.32,A
